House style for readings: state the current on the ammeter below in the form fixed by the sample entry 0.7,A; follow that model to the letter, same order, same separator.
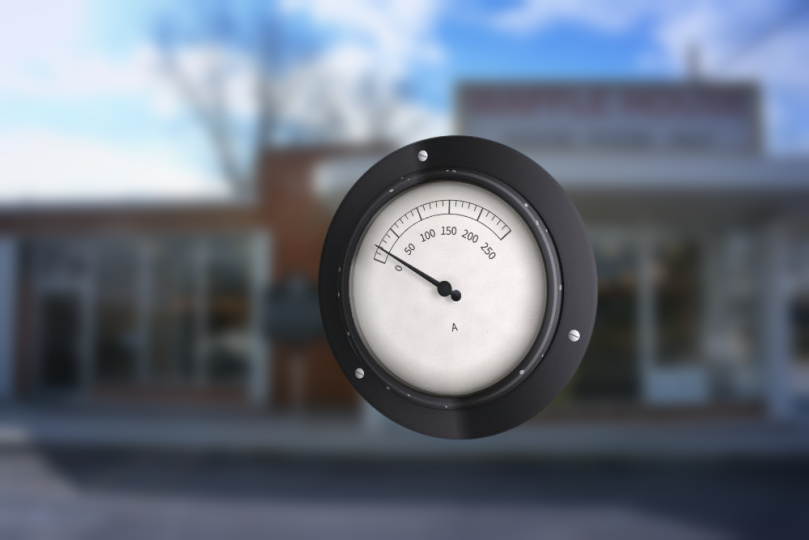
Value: 20,A
